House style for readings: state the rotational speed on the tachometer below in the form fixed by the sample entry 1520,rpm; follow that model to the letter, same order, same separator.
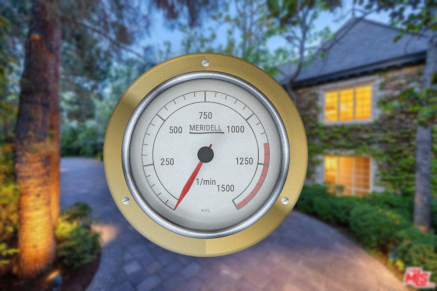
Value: 0,rpm
